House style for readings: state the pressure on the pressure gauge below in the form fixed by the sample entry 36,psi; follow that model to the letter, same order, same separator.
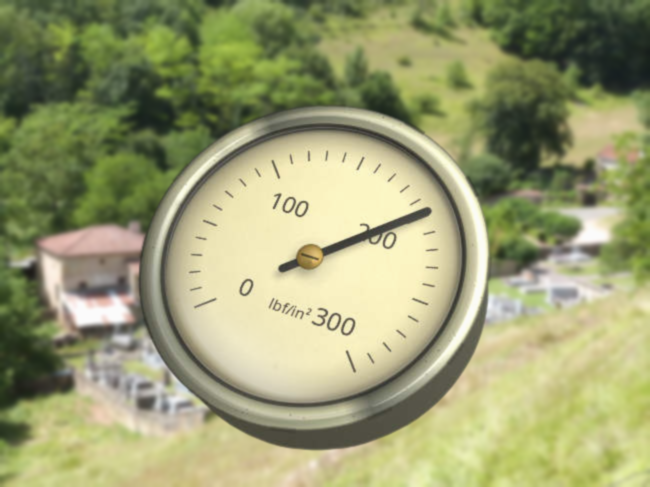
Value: 200,psi
